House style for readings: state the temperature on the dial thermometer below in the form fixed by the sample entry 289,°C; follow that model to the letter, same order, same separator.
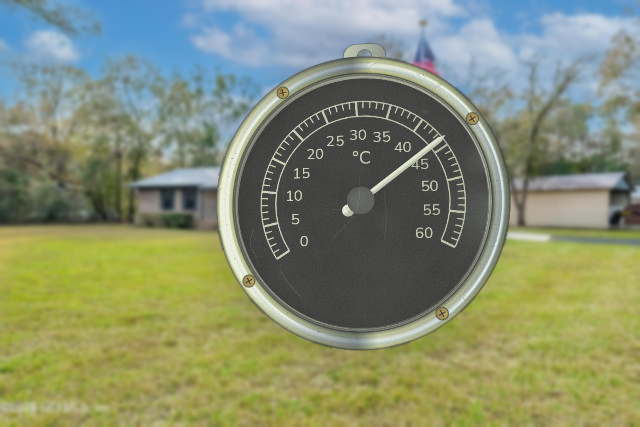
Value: 44,°C
